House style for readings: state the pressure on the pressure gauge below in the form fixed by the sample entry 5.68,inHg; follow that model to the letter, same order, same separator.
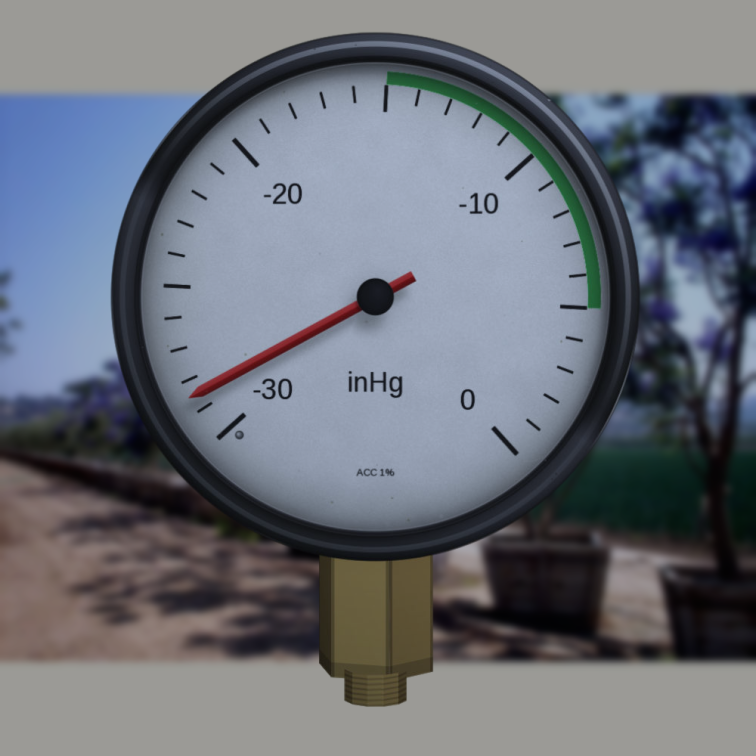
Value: -28.5,inHg
